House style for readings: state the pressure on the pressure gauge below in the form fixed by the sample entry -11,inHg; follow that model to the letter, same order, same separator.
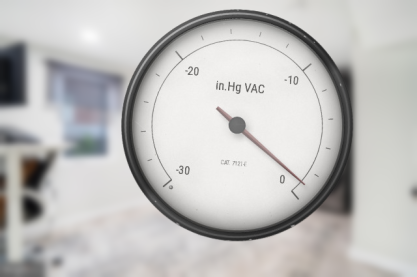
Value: -1,inHg
